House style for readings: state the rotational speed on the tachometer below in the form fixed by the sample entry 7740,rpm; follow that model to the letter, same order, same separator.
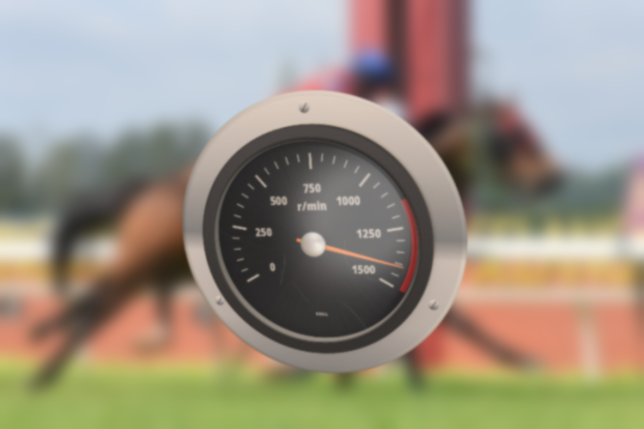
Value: 1400,rpm
